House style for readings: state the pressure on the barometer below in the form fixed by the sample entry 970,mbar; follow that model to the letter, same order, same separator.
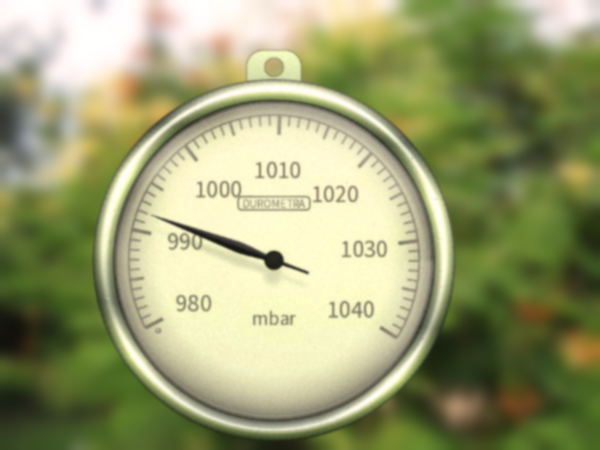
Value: 992,mbar
